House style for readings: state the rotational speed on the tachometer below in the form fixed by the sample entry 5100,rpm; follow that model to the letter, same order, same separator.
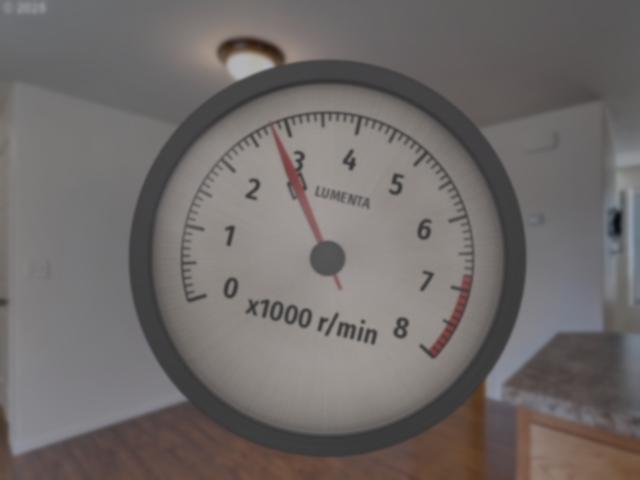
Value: 2800,rpm
